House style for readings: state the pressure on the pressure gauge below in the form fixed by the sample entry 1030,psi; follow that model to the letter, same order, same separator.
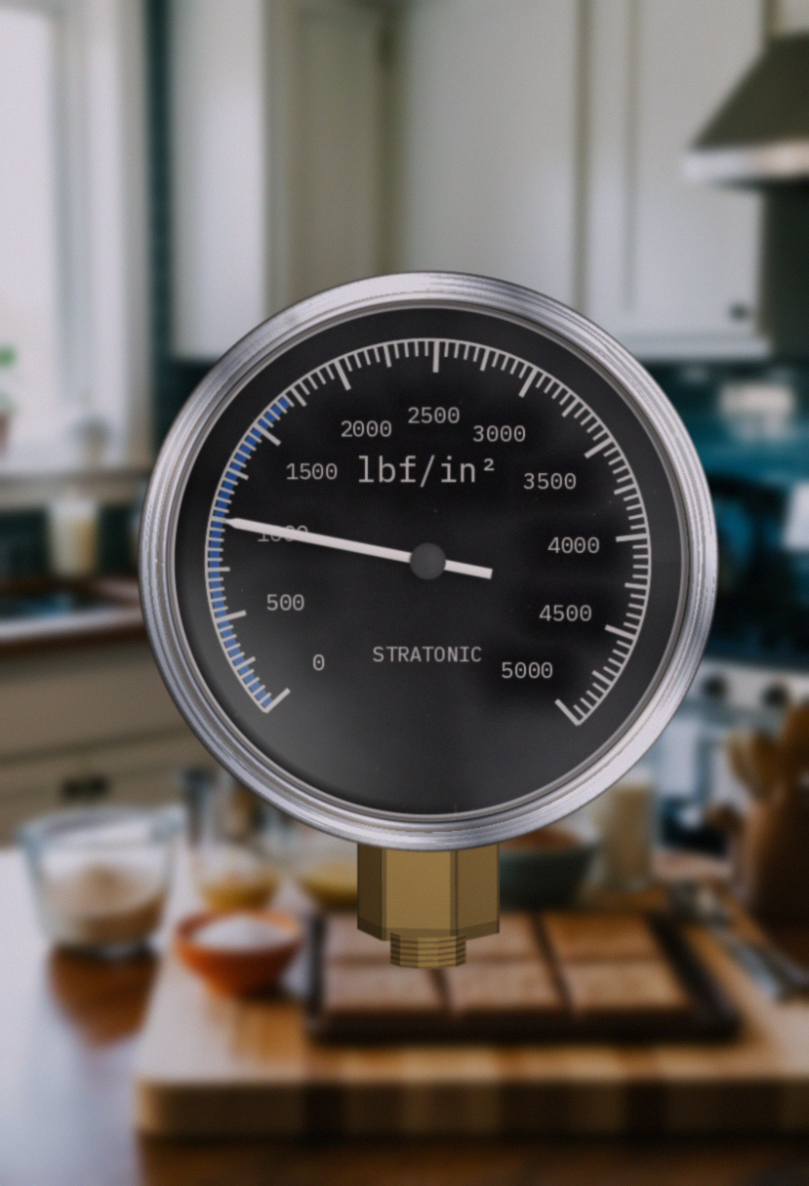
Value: 1000,psi
